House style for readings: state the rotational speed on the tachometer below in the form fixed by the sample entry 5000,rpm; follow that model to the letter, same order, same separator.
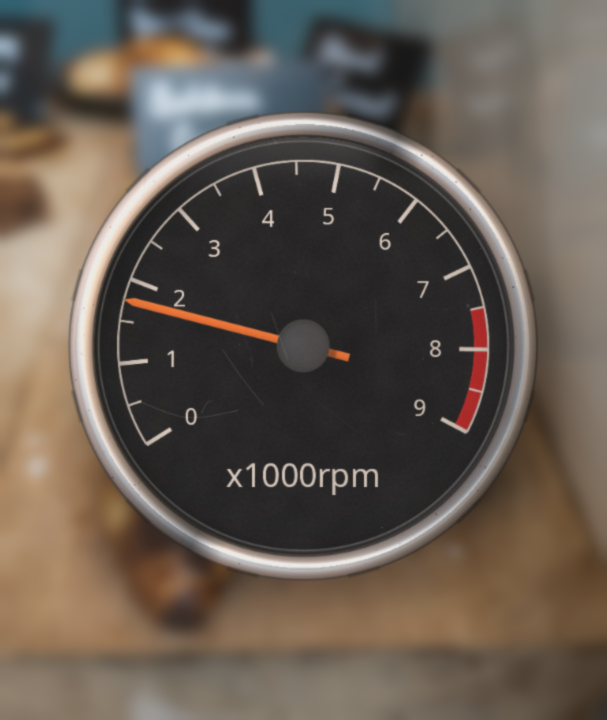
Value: 1750,rpm
